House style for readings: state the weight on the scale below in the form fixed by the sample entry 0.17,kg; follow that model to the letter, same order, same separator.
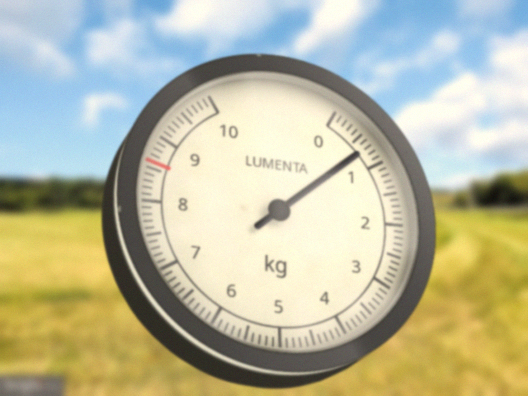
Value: 0.7,kg
